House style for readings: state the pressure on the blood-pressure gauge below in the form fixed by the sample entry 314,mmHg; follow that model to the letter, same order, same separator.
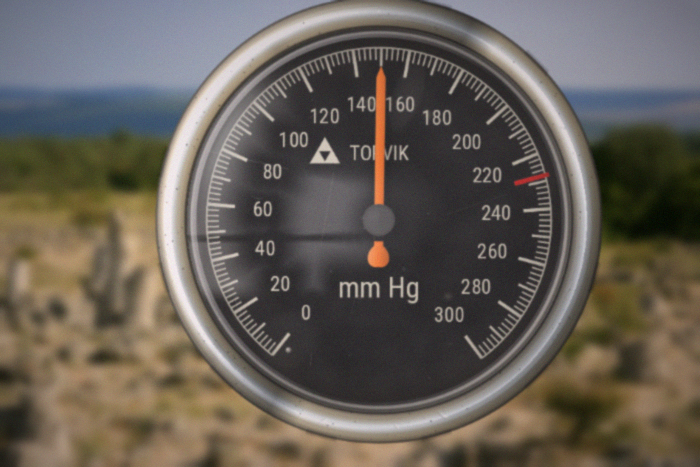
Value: 150,mmHg
